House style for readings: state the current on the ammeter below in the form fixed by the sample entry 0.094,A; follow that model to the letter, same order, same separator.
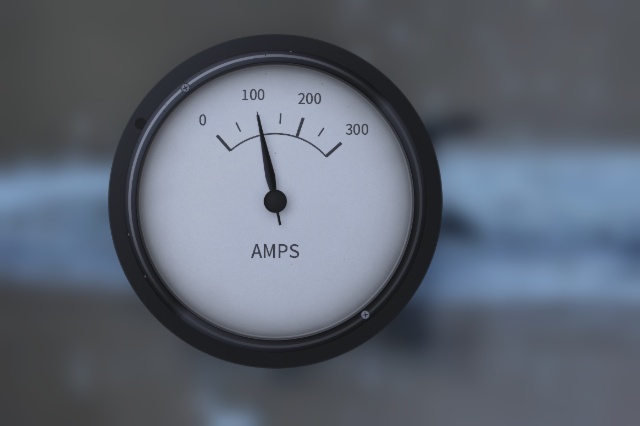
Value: 100,A
